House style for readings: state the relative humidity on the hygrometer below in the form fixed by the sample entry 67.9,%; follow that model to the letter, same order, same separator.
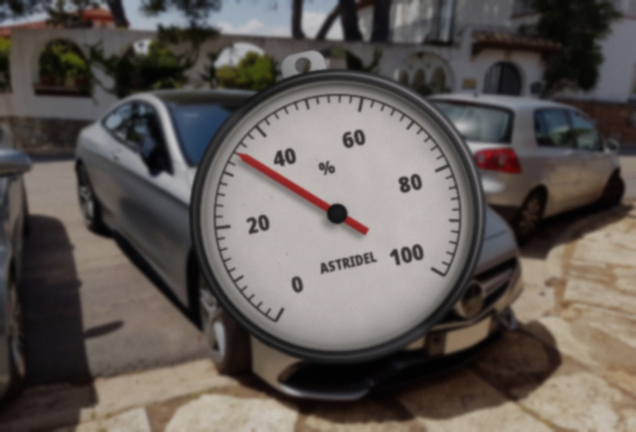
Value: 34,%
